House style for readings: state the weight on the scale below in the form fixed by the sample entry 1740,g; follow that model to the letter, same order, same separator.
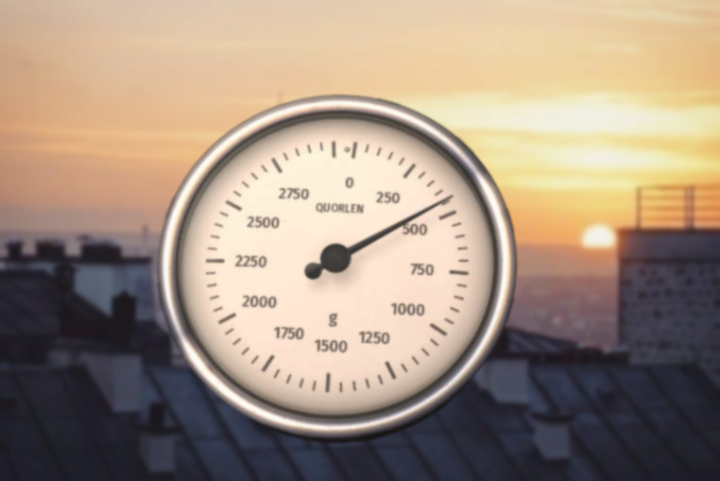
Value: 450,g
